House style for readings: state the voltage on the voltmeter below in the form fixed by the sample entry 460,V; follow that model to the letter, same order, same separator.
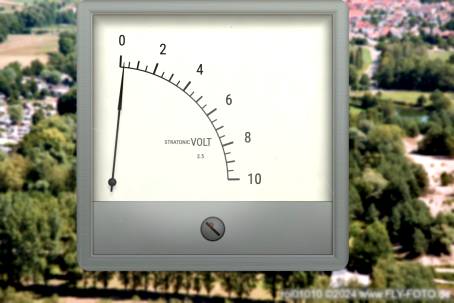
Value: 0.25,V
